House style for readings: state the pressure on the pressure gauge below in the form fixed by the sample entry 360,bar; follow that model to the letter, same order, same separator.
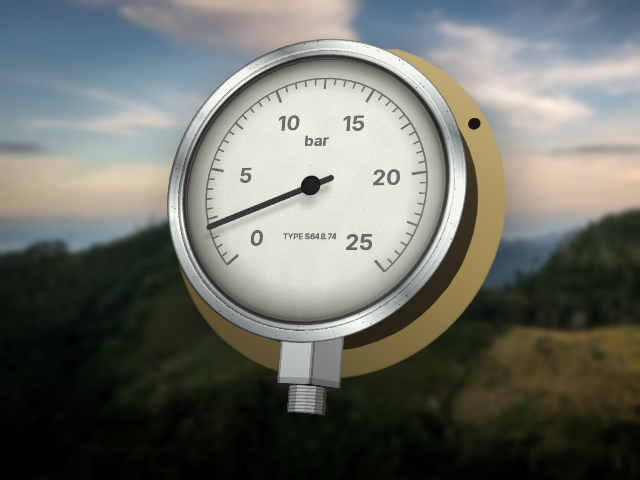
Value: 2,bar
